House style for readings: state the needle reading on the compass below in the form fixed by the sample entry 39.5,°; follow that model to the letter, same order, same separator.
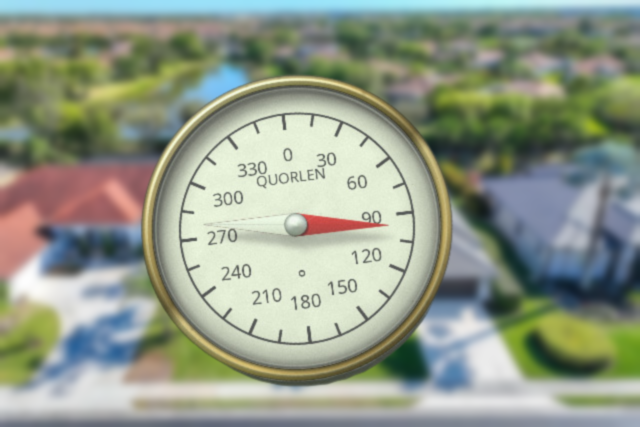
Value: 97.5,°
